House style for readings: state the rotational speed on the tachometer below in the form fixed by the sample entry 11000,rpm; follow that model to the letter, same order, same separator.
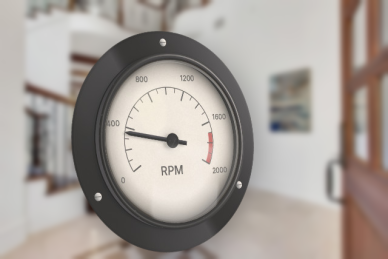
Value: 350,rpm
